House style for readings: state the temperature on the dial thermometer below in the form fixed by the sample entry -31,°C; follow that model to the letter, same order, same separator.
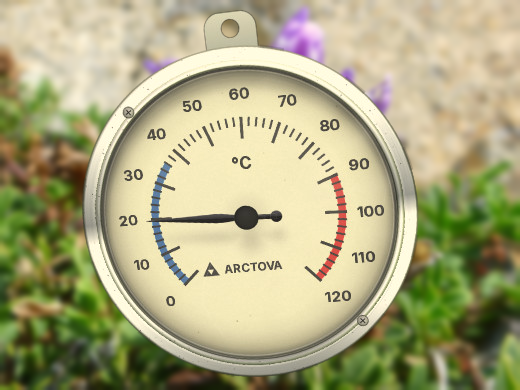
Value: 20,°C
